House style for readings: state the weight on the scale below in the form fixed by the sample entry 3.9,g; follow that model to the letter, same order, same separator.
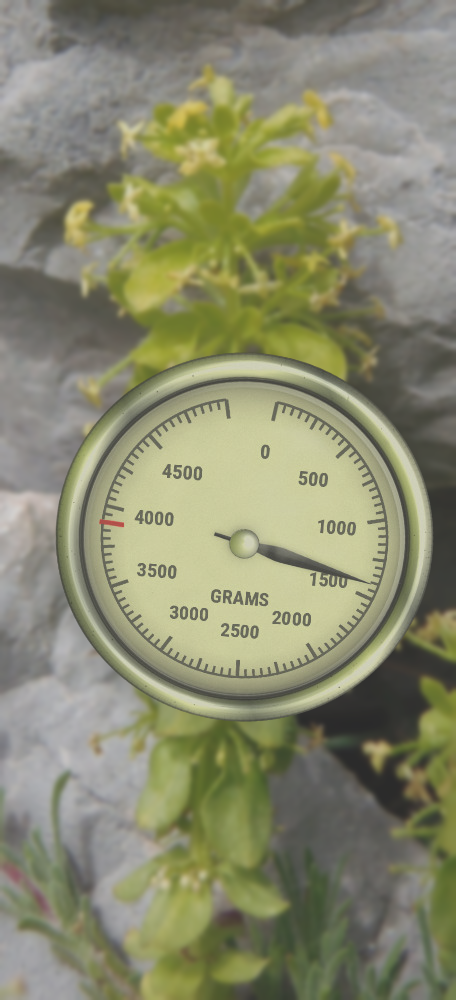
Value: 1400,g
